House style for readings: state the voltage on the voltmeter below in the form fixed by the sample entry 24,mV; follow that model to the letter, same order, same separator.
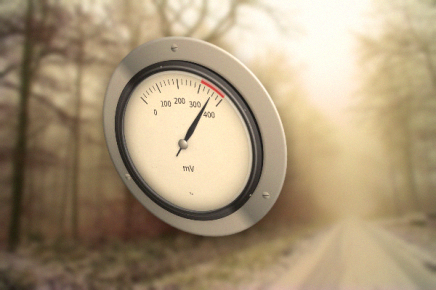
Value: 360,mV
